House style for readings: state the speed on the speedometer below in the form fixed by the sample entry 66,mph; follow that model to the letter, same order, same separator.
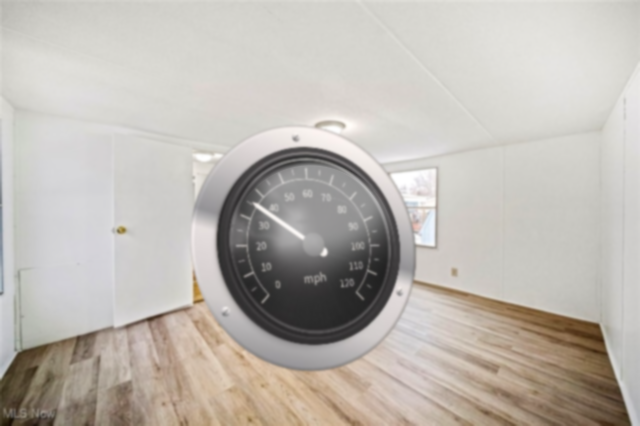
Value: 35,mph
